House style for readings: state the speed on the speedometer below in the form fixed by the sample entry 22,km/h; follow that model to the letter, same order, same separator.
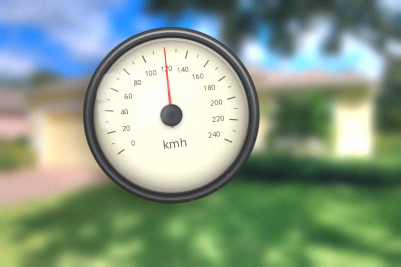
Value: 120,km/h
